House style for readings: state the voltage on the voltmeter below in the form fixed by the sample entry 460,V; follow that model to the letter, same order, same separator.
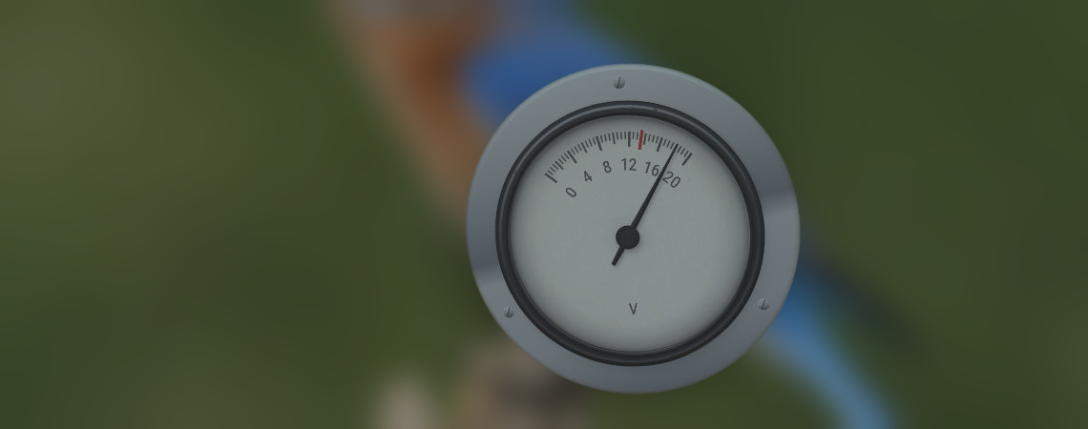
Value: 18,V
